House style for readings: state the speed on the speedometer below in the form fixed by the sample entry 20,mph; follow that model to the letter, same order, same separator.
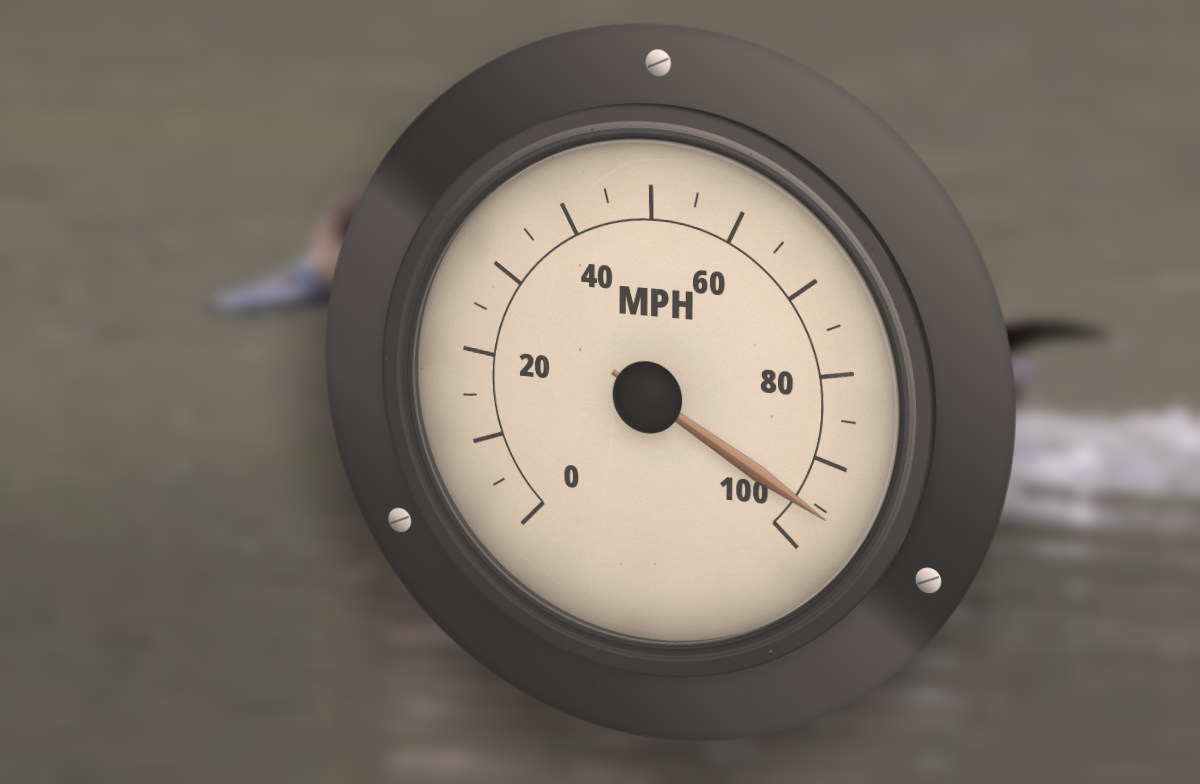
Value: 95,mph
